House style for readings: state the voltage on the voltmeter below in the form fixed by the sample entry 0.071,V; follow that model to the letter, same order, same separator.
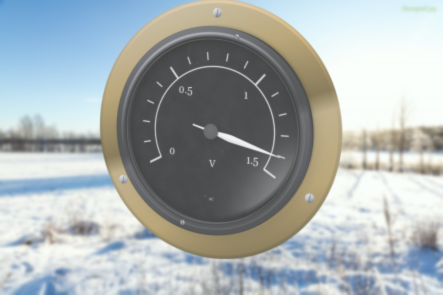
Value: 1.4,V
